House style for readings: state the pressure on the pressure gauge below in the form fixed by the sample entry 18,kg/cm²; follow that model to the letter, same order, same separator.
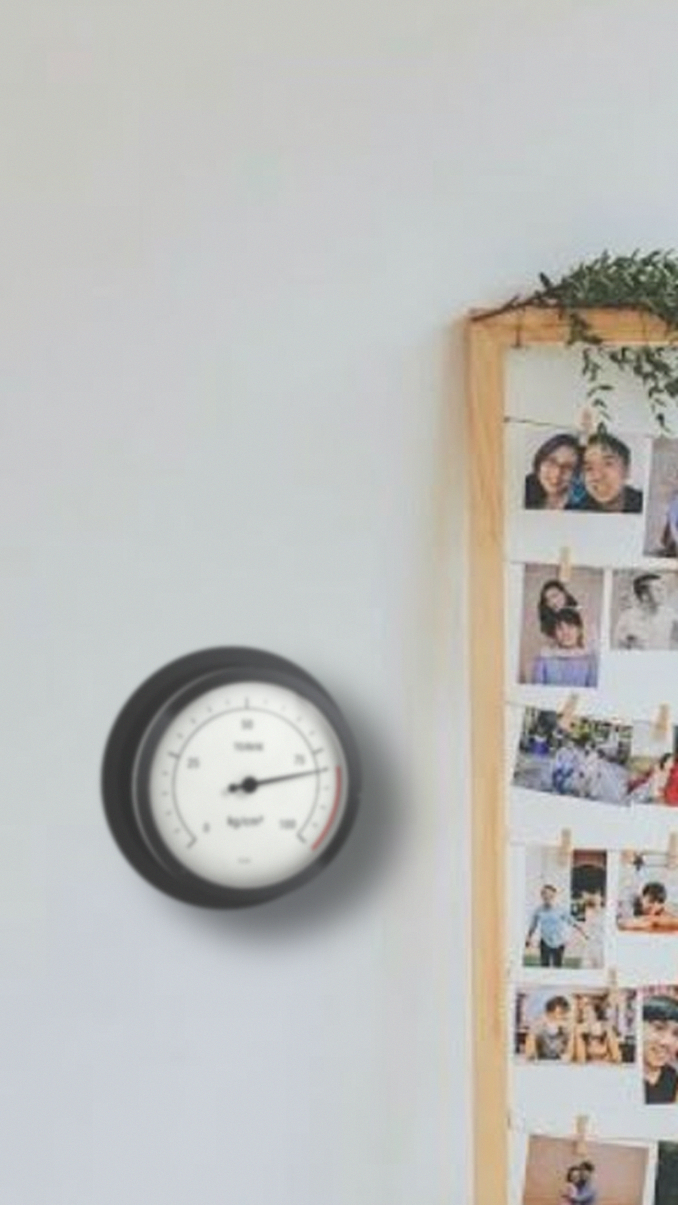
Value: 80,kg/cm²
